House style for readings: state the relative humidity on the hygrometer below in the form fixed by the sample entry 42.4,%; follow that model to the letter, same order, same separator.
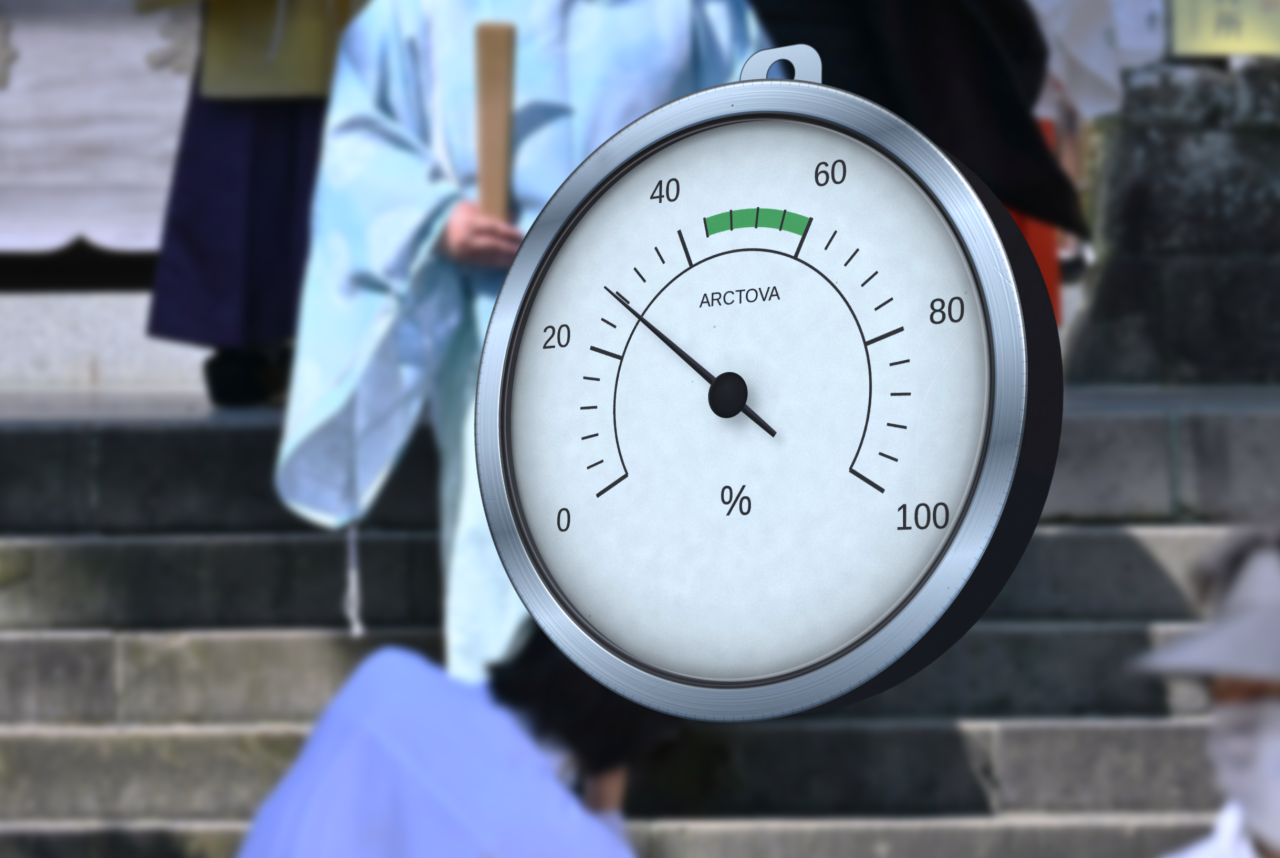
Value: 28,%
